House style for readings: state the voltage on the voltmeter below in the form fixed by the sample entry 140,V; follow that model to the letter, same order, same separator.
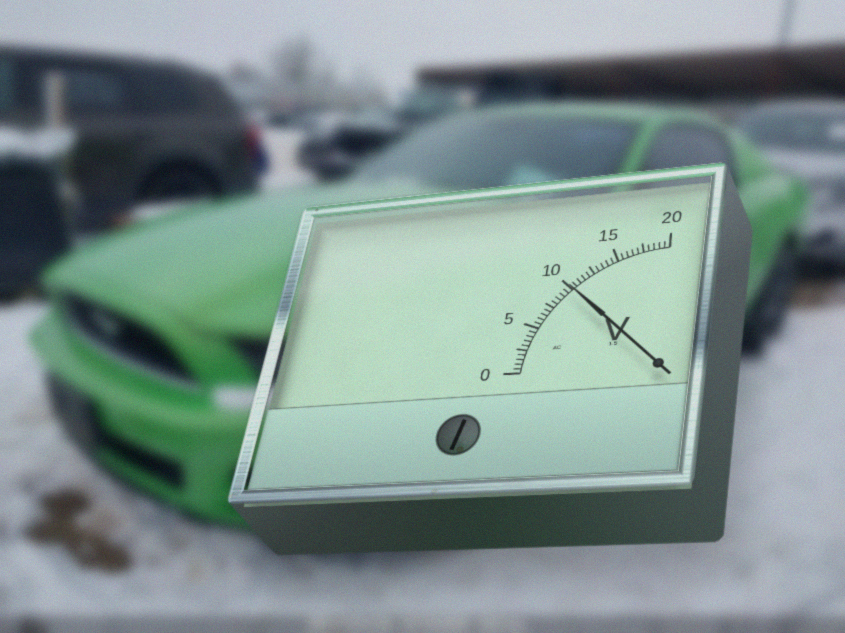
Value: 10,V
